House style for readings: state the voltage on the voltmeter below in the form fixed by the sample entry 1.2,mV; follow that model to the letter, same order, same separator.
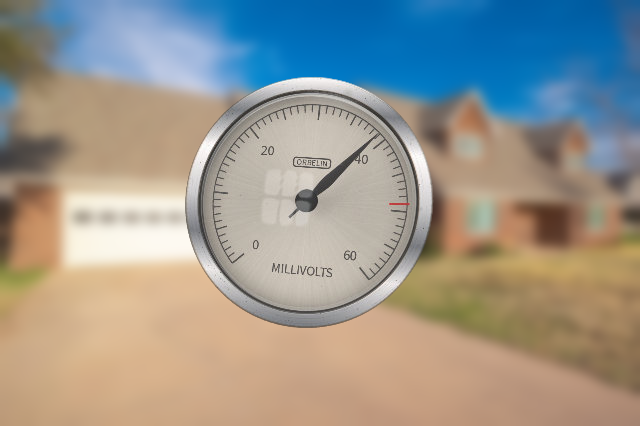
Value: 39,mV
